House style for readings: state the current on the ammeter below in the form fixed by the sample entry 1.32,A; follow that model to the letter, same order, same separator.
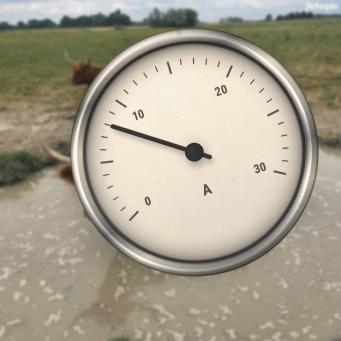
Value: 8,A
